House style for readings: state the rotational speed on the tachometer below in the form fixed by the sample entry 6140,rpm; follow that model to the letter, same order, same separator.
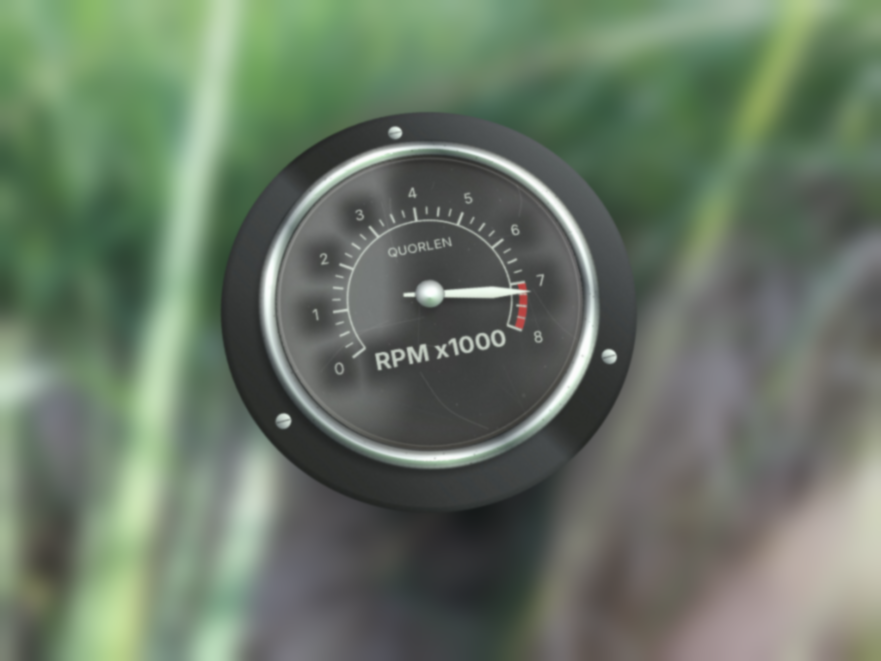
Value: 7250,rpm
